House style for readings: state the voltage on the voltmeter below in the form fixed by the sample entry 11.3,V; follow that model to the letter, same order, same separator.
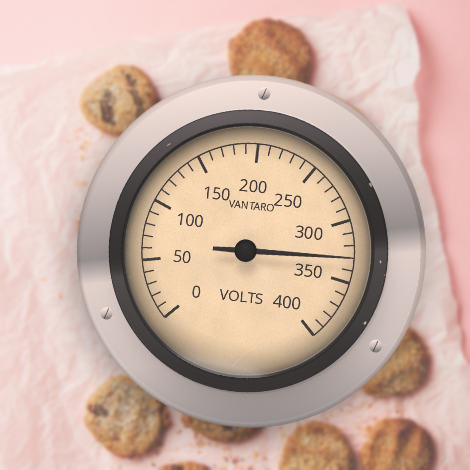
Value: 330,V
